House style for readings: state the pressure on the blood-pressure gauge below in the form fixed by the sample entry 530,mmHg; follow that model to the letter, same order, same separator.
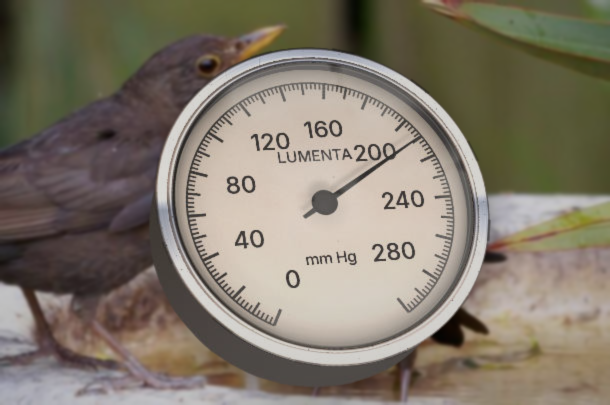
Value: 210,mmHg
